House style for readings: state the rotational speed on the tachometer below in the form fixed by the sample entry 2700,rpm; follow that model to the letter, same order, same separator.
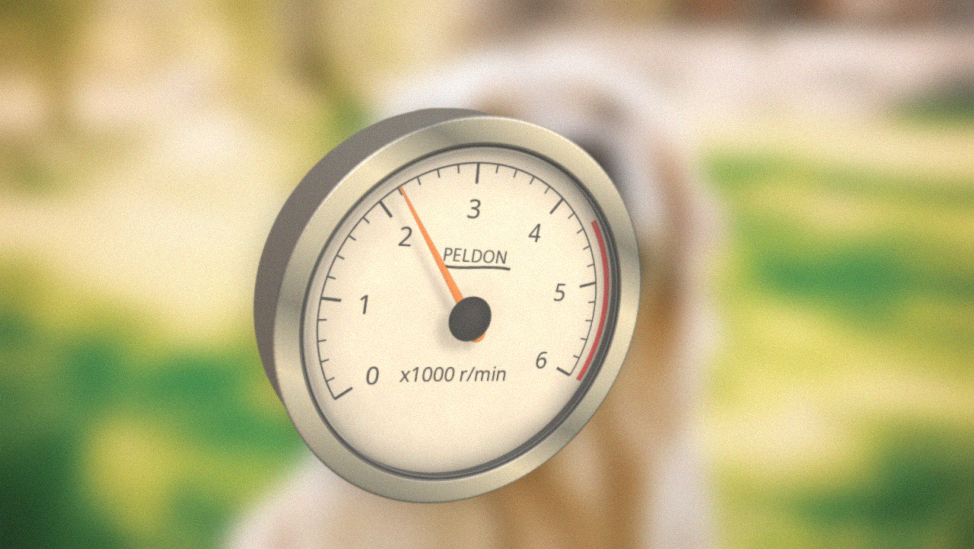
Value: 2200,rpm
